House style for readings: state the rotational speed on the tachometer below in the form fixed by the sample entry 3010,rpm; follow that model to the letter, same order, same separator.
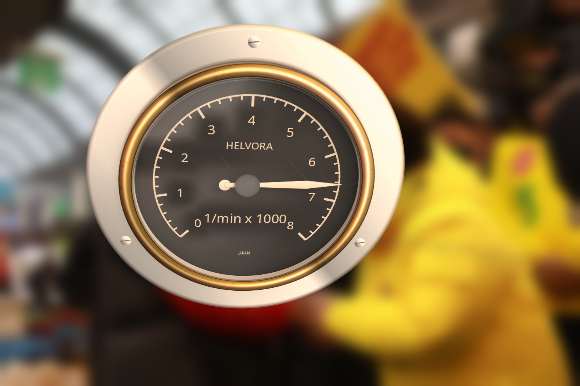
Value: 6600,rpm
